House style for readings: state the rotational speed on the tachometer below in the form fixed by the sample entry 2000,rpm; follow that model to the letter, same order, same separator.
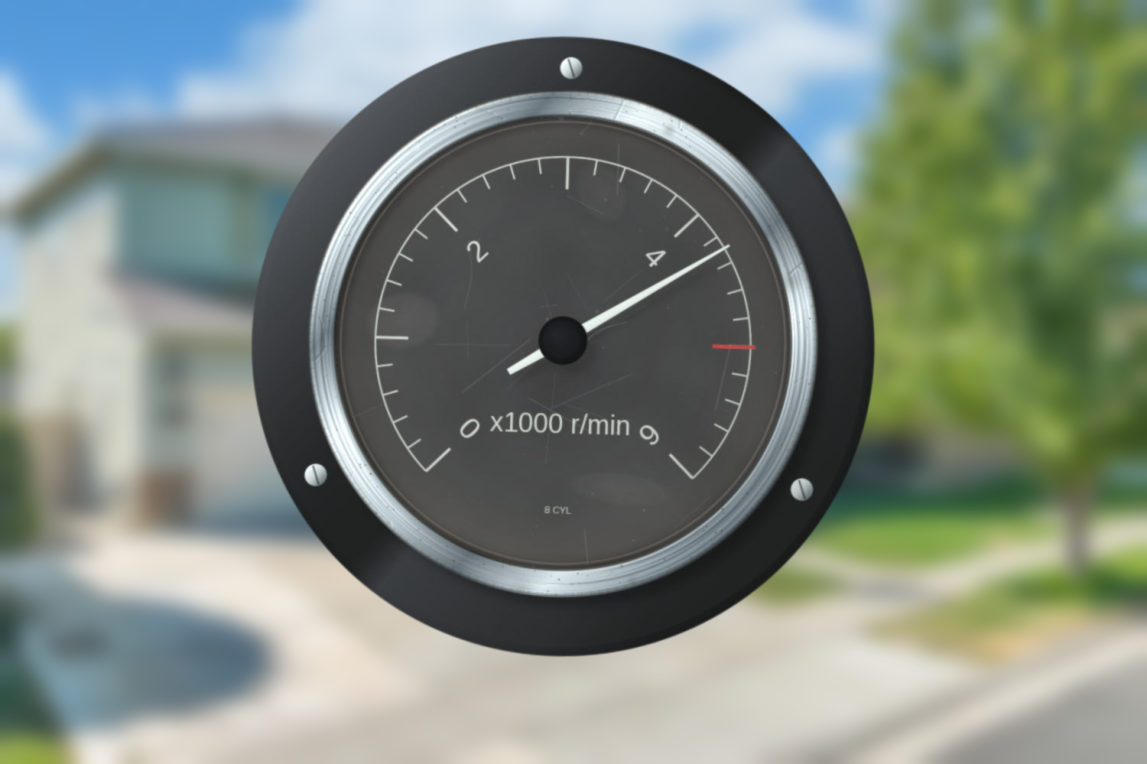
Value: 4300,rpm
